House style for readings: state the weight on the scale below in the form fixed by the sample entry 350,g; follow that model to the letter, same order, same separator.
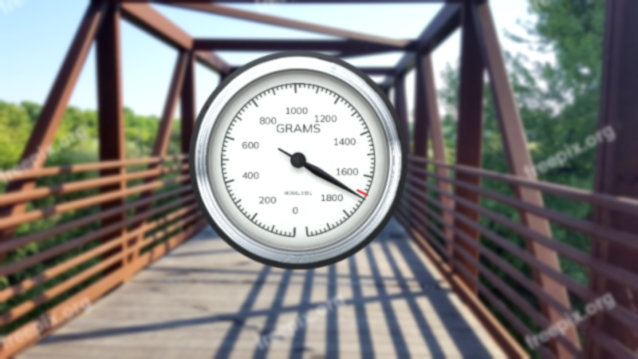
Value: 1700,g
